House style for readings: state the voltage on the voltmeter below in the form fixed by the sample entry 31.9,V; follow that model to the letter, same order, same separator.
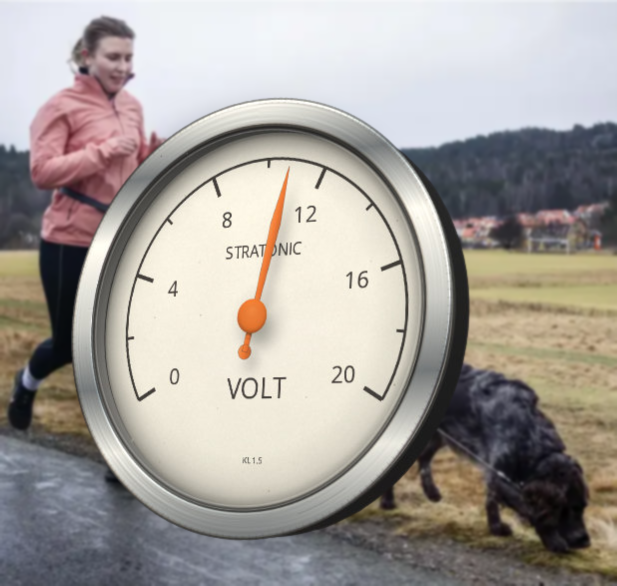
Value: 11,V
